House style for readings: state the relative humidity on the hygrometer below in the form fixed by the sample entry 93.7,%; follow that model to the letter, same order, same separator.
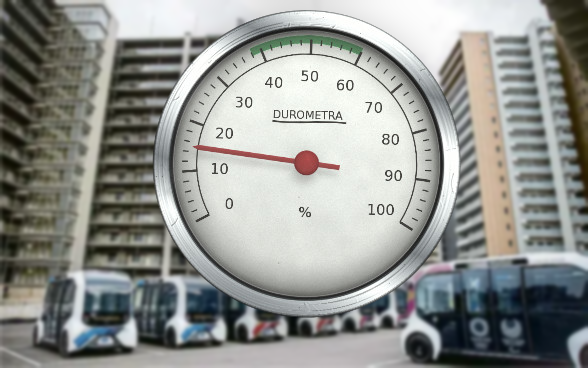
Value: 15,%
